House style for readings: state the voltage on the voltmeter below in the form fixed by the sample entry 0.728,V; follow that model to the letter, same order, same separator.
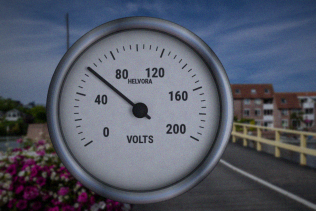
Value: 60,V
